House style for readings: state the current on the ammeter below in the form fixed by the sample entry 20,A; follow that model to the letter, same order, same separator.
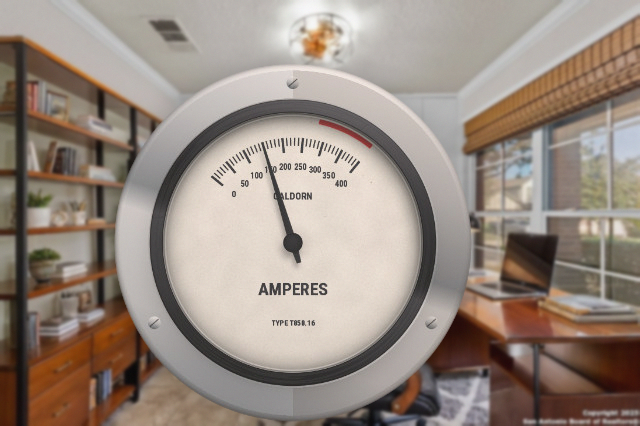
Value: 150,A
